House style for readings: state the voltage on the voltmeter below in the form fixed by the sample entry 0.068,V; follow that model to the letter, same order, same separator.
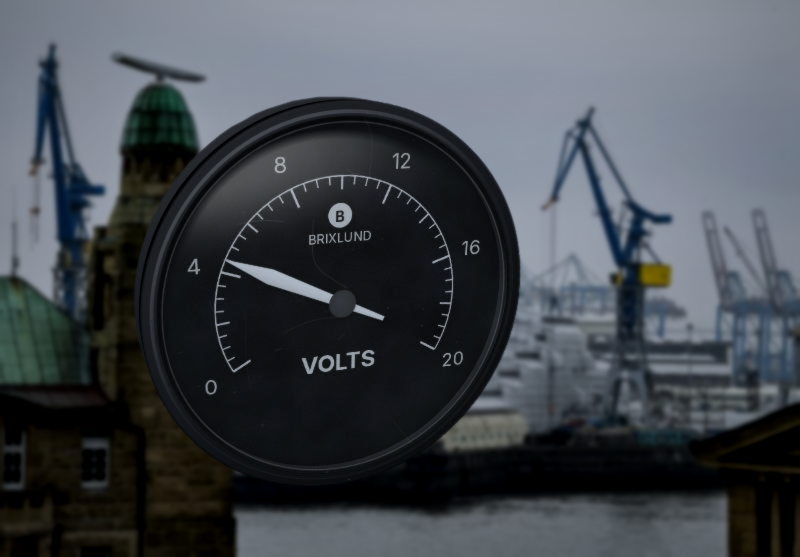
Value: 4.5,V
